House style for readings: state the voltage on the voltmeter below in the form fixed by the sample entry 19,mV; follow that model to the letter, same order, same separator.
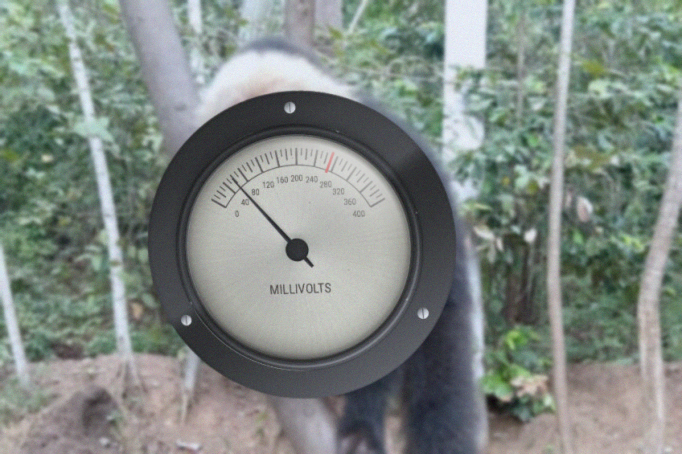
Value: 60,mV
